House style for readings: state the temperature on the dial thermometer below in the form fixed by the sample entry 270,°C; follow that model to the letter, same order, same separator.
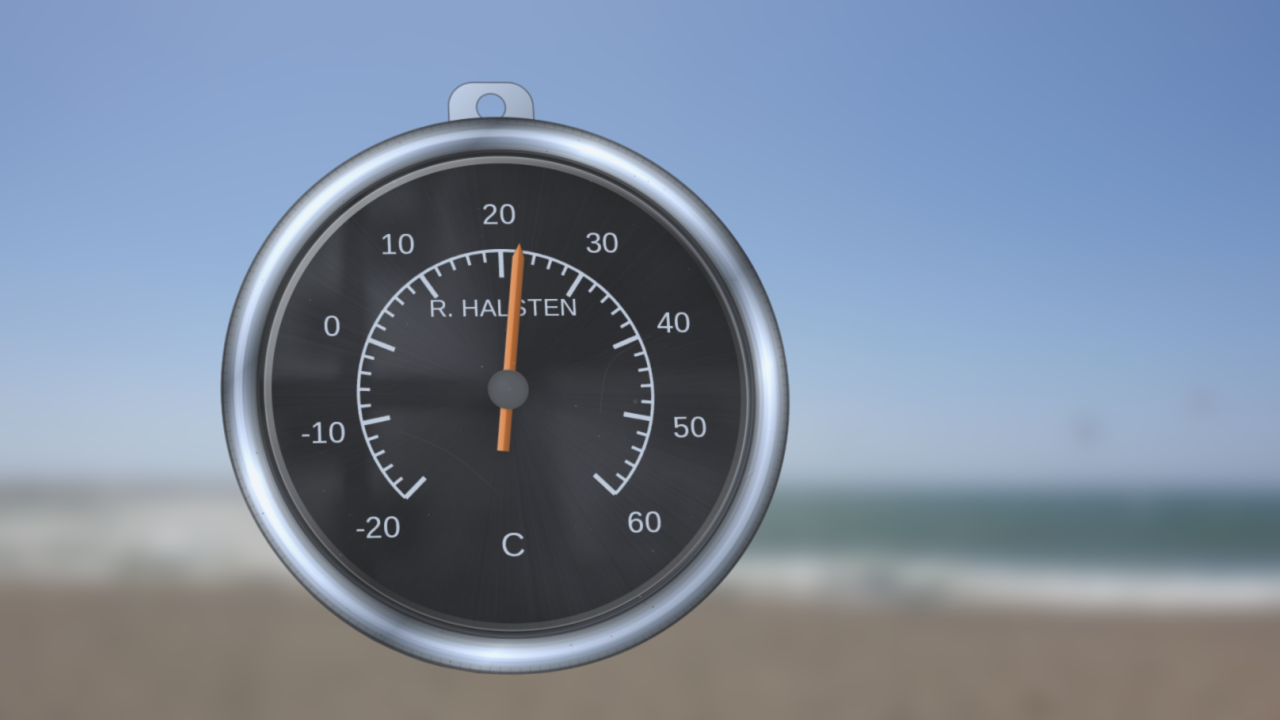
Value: 22,°C
